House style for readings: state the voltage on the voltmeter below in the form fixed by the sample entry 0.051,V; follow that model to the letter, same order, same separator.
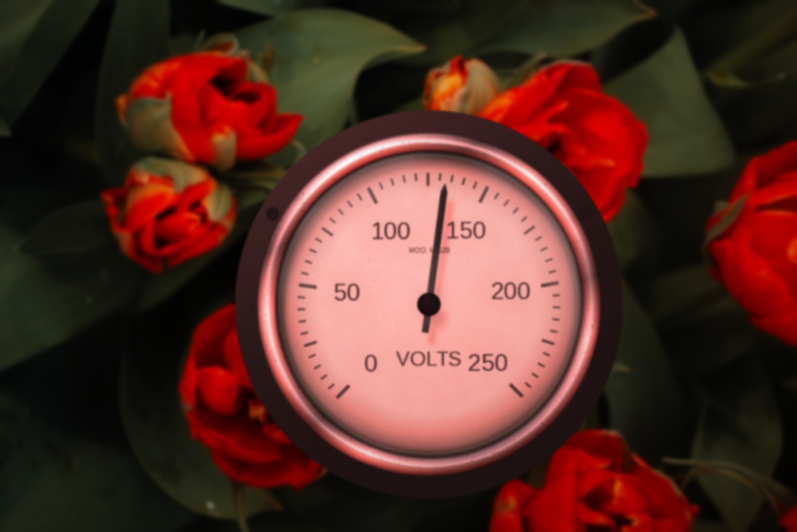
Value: 132.5,V
